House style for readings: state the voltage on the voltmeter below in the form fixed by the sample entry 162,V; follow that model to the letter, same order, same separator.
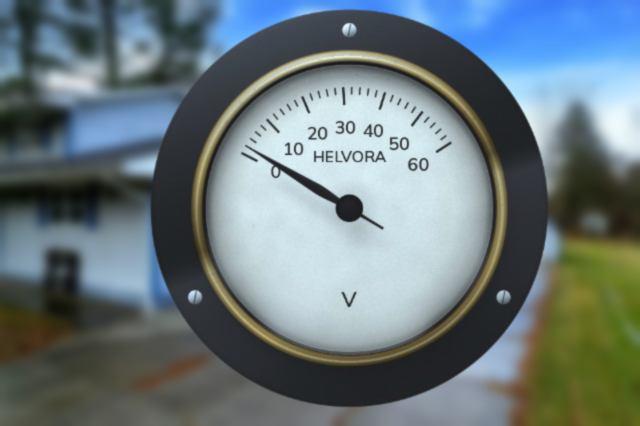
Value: 2,V
